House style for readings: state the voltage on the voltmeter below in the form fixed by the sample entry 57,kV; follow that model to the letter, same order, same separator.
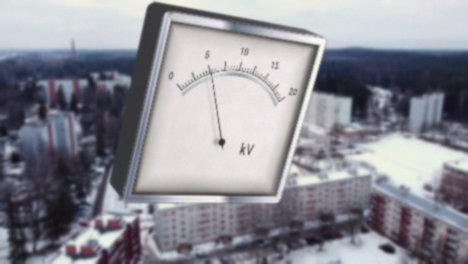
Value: 5,kV
